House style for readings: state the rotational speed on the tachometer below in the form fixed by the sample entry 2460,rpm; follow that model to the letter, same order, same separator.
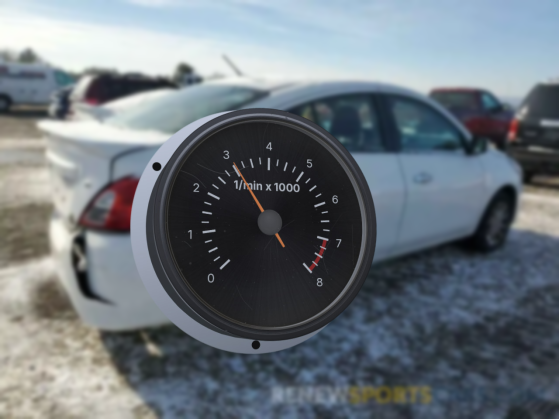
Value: 3000,rpm
